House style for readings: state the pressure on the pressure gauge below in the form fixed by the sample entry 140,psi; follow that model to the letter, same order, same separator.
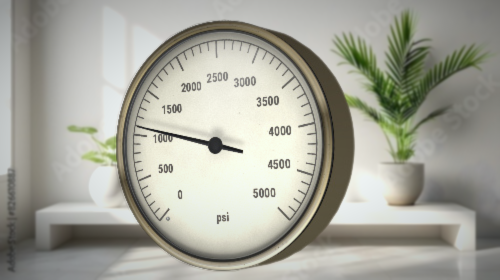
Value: 1100,psi
